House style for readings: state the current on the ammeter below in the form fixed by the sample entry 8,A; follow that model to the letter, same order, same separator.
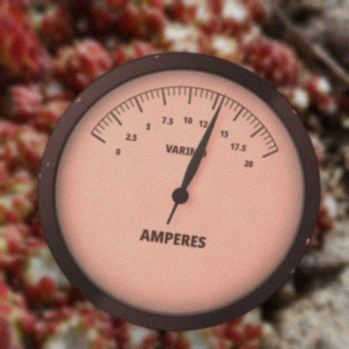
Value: 13,A
